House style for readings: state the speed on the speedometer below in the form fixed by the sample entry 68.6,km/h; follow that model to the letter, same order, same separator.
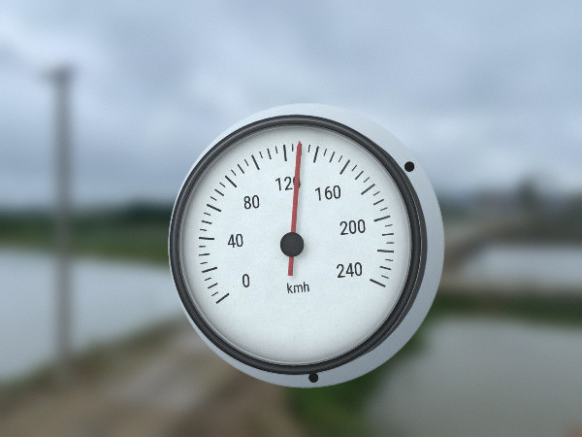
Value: 130,km/h
